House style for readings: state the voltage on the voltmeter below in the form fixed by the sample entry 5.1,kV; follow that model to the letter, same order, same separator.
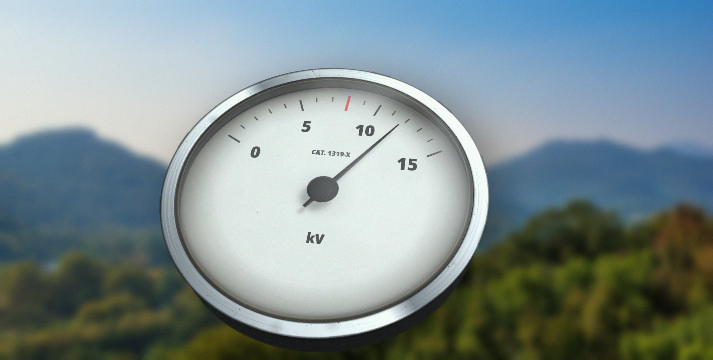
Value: 12,kV
